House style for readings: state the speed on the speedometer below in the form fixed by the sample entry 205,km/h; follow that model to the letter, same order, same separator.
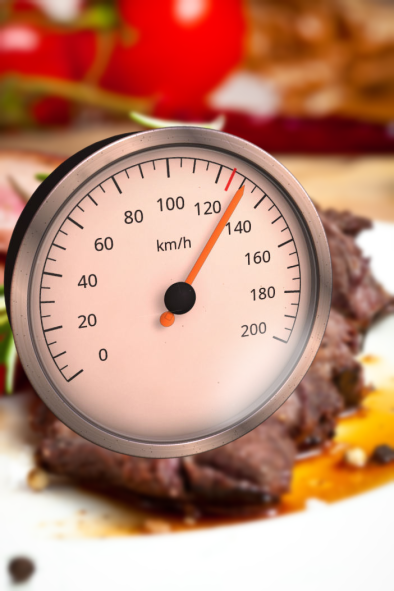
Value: 130,km/h
